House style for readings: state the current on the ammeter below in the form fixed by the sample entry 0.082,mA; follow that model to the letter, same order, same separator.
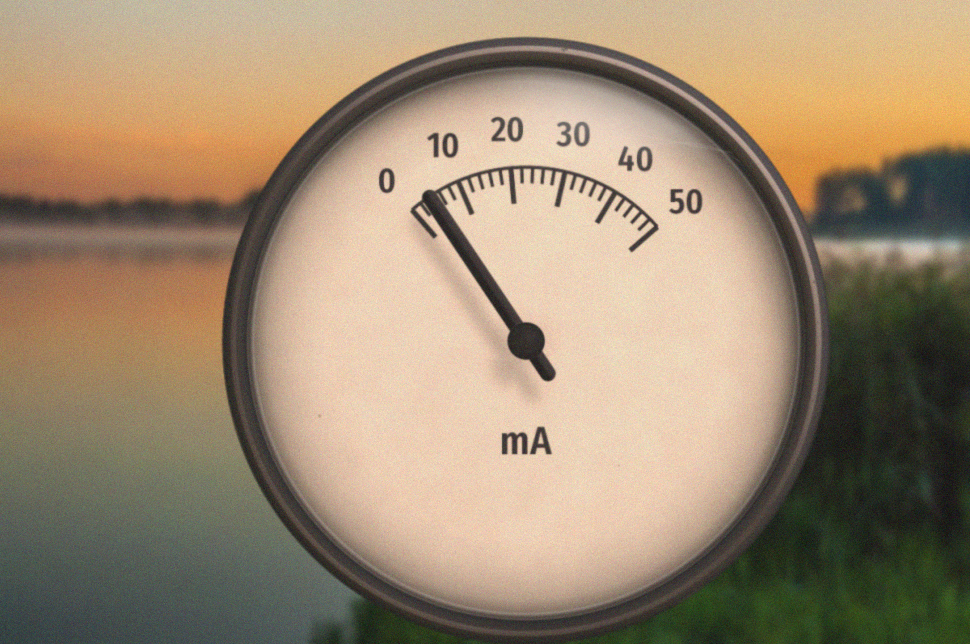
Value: 4,mA
